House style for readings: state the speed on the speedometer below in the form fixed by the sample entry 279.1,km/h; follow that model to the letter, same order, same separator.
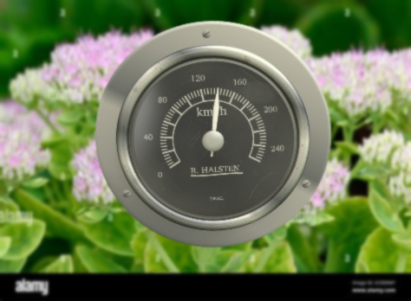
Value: 140,km/h
